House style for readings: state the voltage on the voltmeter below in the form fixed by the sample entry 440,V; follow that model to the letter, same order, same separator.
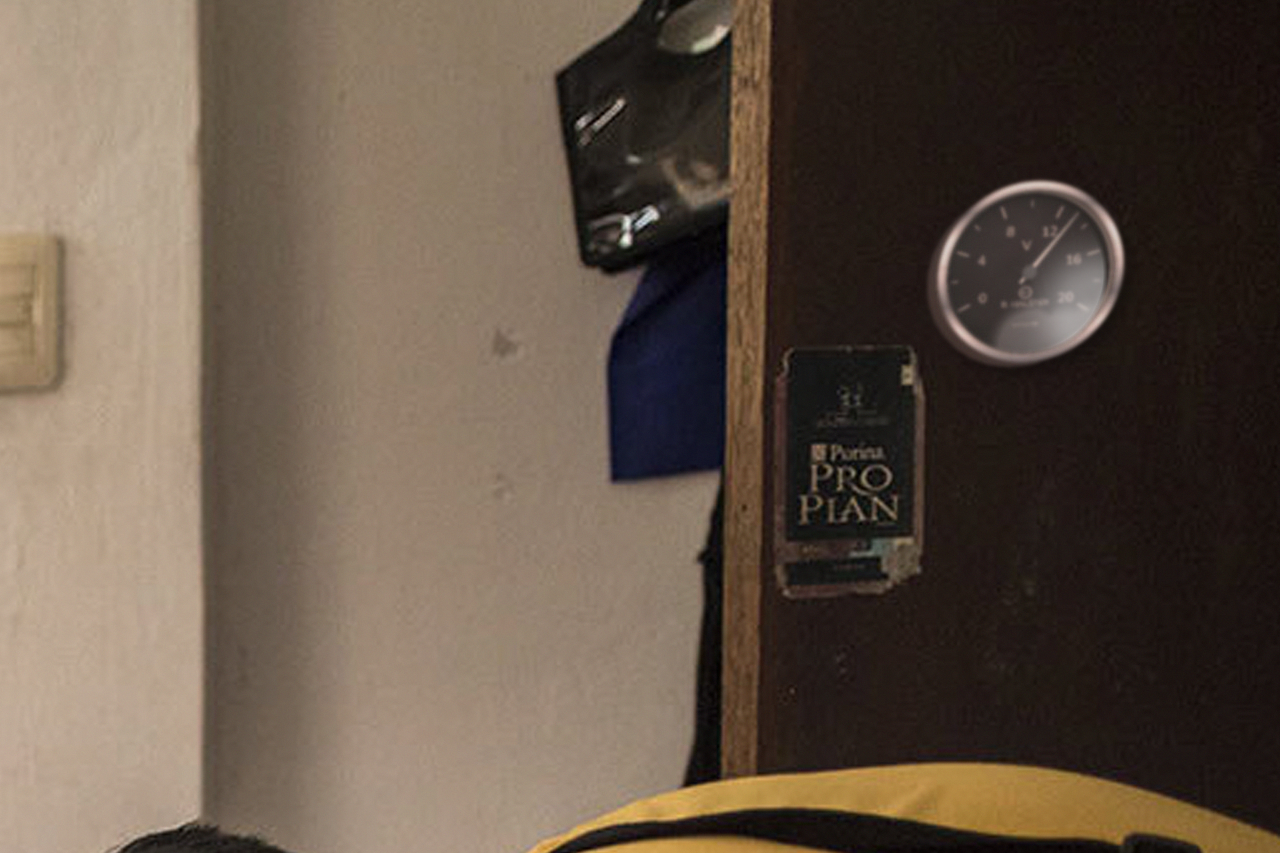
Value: 13,V
